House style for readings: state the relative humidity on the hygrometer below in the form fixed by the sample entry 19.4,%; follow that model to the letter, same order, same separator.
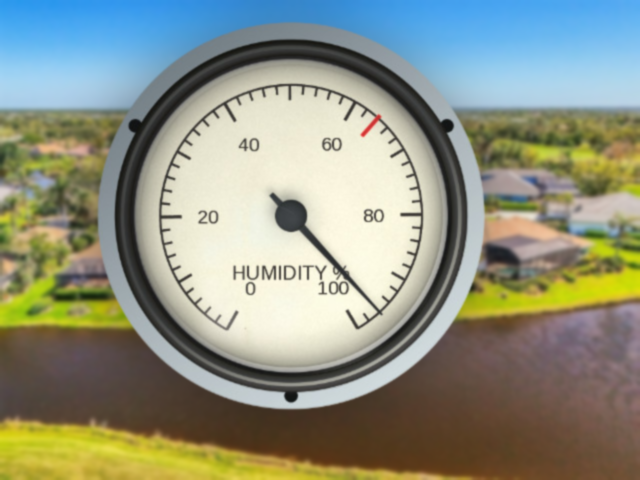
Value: 96,%
